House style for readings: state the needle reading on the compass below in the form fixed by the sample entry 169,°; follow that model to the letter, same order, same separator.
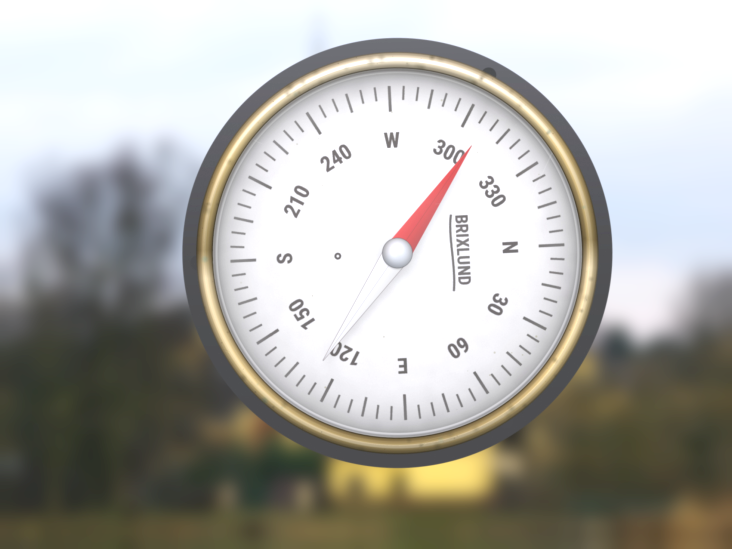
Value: 307.5,°
